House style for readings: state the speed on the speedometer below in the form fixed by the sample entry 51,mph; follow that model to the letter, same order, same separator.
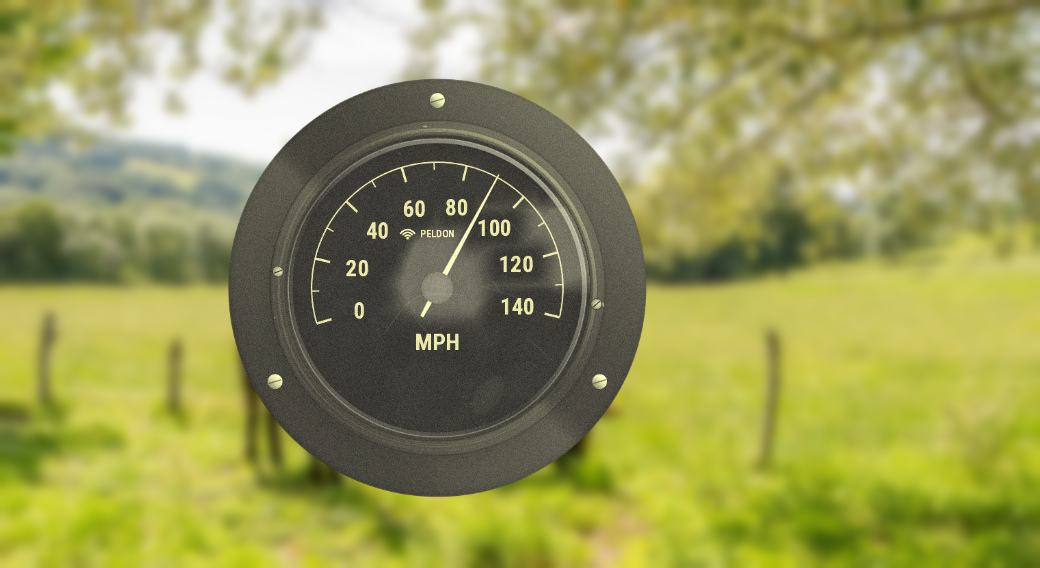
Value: 90,mph
